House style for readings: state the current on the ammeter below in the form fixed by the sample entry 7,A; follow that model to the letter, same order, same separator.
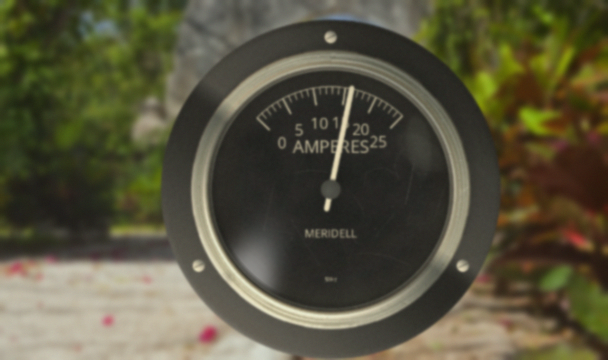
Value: 16,A
